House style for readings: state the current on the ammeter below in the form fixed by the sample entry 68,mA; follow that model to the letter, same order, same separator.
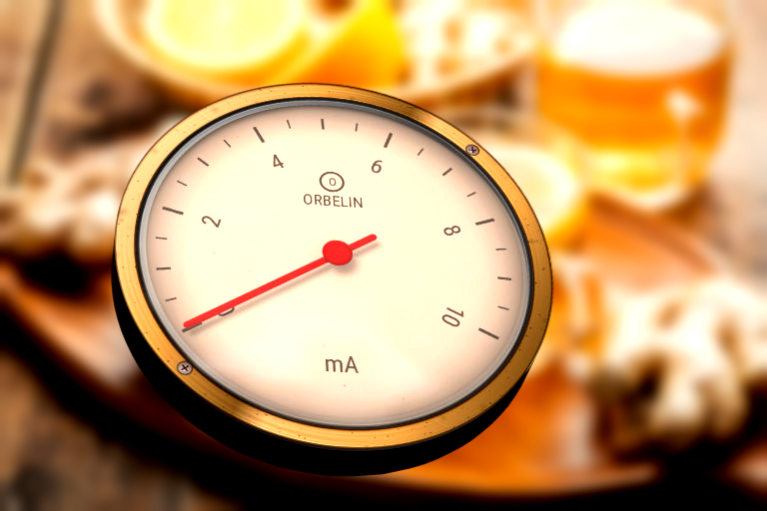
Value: 0,mA
